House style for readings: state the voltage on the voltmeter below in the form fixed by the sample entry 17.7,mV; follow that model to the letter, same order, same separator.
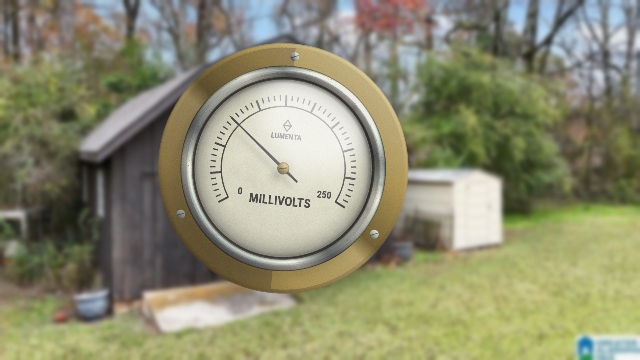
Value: 75,mV
